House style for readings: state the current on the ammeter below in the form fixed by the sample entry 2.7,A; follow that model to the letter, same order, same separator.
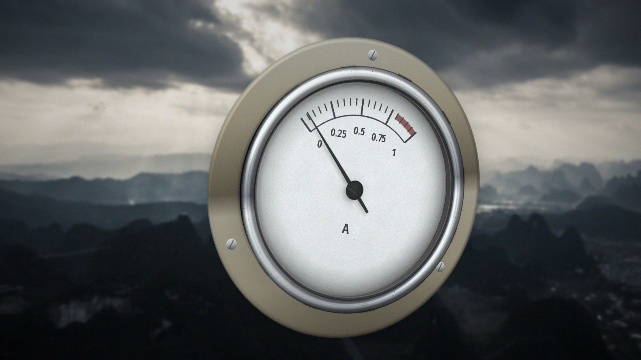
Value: 0.05,A
